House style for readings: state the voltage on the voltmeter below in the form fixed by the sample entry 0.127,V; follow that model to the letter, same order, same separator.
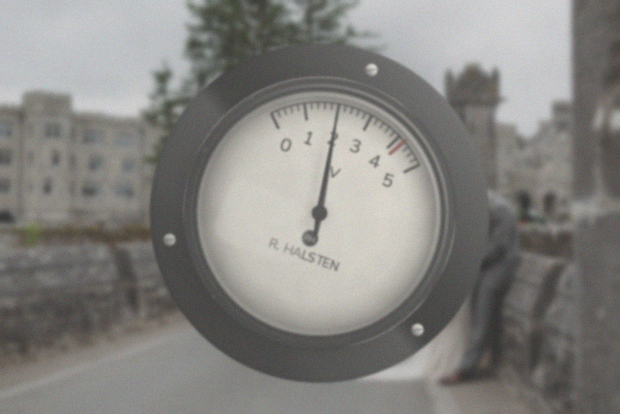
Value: 2,V
